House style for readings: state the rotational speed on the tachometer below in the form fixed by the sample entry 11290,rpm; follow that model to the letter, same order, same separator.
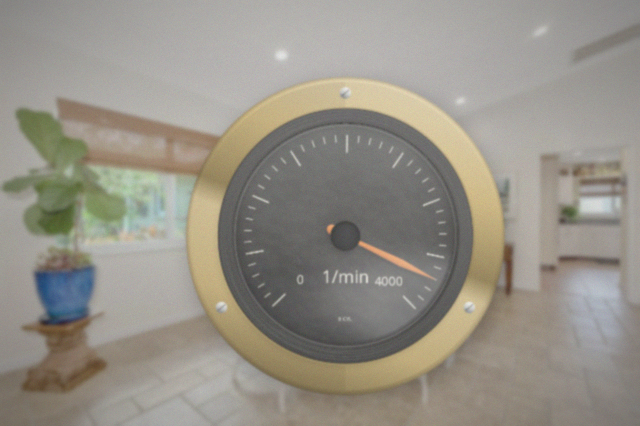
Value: 3700,rpm
